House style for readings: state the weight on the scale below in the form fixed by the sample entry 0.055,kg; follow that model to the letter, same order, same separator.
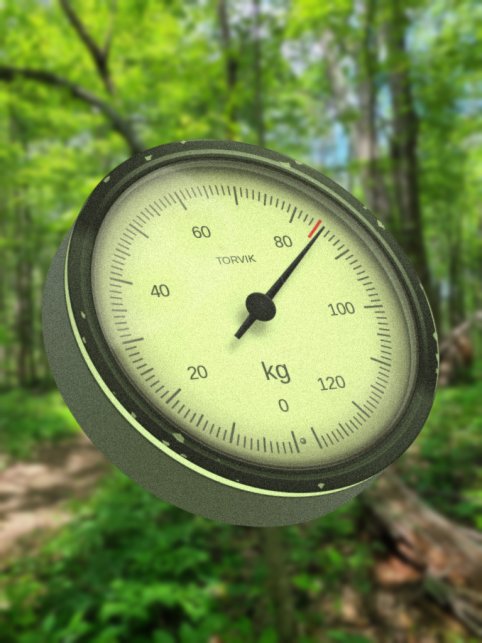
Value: 85,kg
